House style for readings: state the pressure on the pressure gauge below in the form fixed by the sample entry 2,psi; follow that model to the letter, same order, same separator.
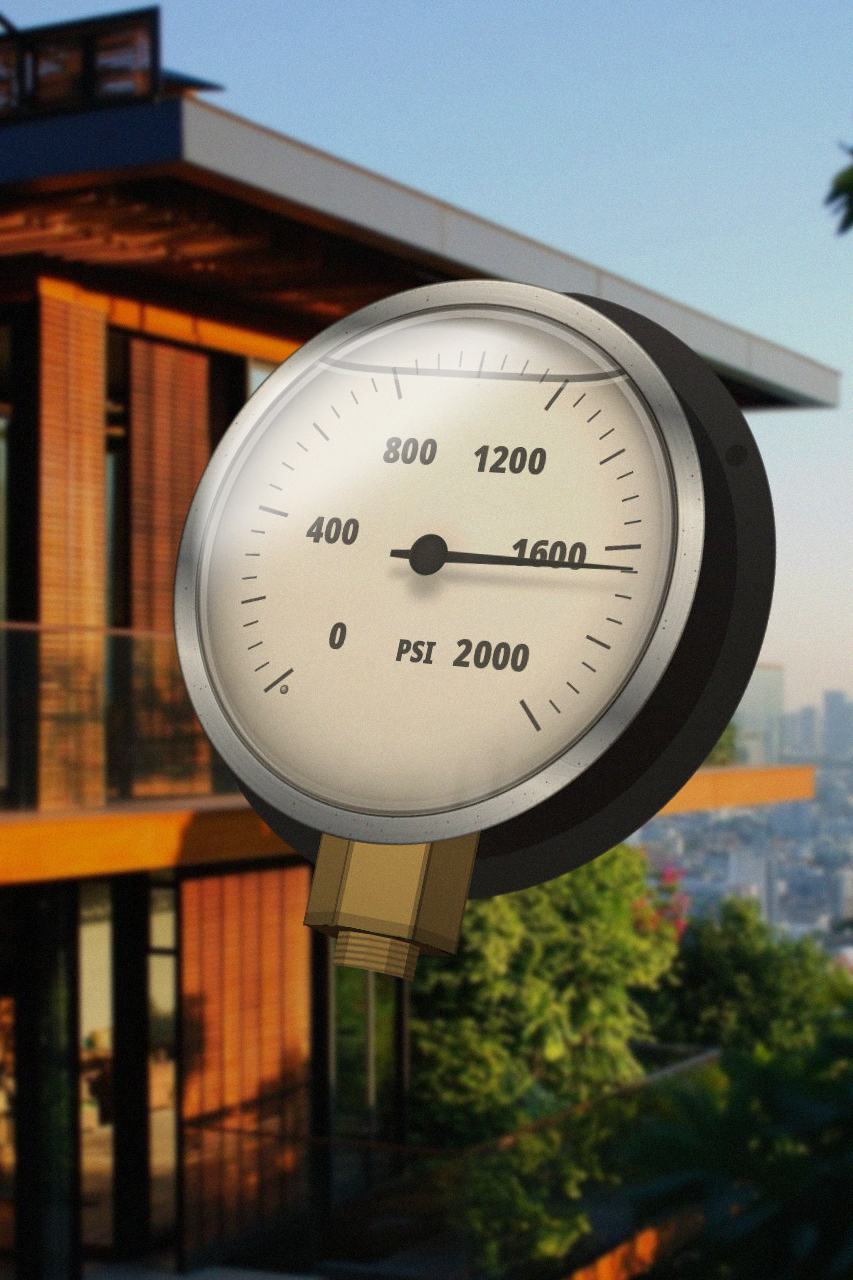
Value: 1650,psi
